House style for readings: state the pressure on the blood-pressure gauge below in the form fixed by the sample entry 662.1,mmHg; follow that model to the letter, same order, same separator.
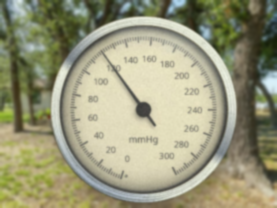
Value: 120,mmHg
